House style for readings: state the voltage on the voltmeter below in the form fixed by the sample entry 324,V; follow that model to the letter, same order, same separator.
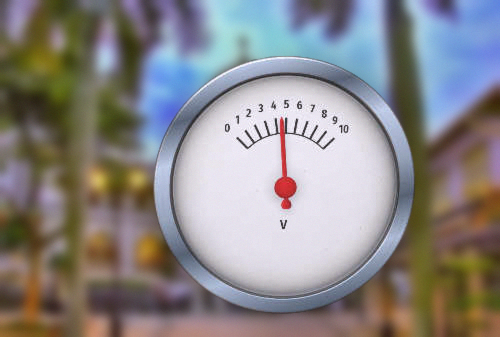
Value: 4.5,V
